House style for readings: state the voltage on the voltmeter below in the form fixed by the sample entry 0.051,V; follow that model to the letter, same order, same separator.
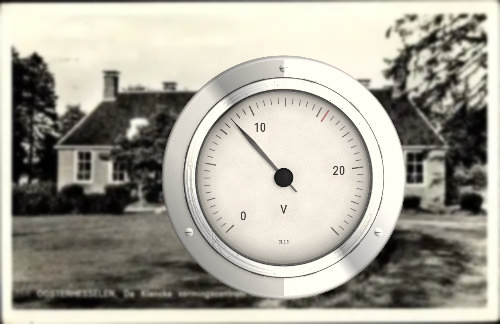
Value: 8.5,V
